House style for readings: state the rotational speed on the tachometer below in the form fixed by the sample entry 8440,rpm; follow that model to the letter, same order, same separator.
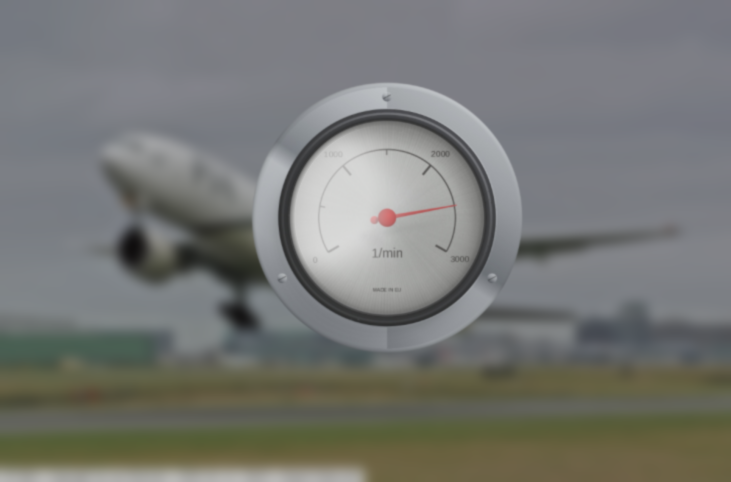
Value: 2500,rpm
